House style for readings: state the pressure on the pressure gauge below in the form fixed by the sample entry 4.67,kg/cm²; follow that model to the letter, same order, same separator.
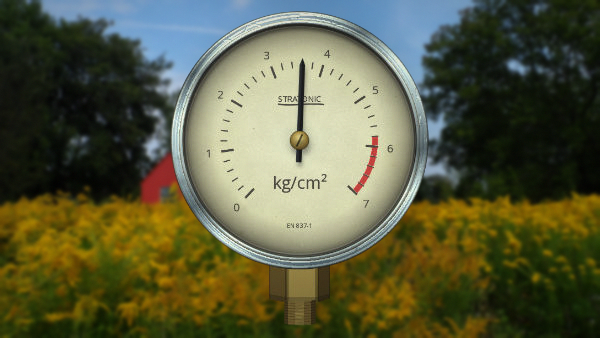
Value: 3.6,kg/cm²
